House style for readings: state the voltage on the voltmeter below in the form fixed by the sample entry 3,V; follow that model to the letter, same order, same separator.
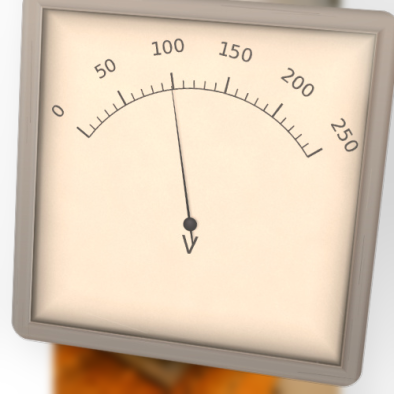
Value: 100,V
